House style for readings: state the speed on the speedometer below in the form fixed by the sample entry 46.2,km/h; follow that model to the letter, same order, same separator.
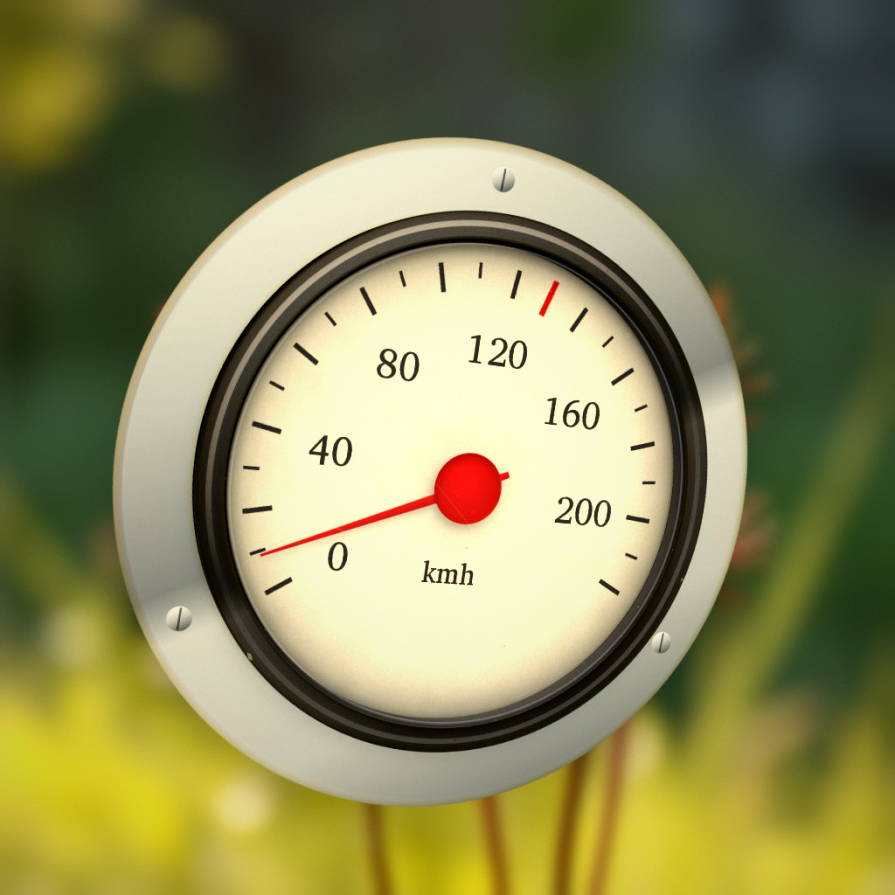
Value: 10,km/h
